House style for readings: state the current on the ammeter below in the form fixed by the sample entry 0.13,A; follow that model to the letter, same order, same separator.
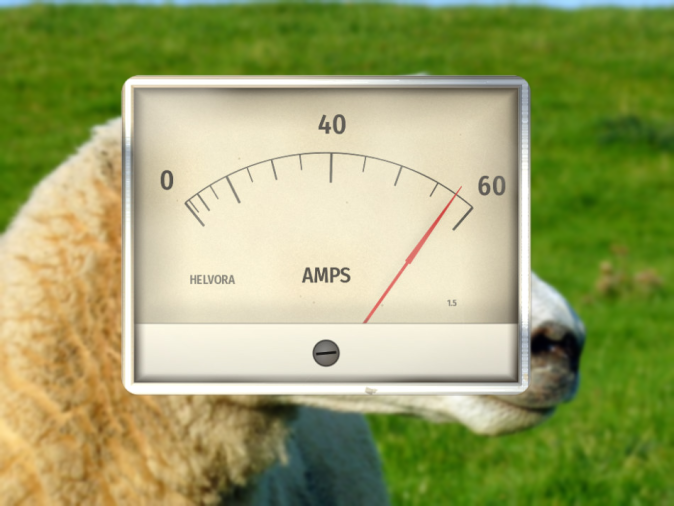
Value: 57.5,A
